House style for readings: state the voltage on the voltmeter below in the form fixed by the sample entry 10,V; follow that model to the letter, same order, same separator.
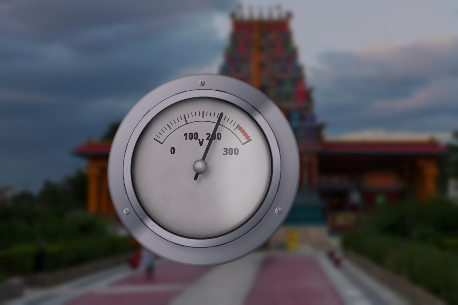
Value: 200,V
